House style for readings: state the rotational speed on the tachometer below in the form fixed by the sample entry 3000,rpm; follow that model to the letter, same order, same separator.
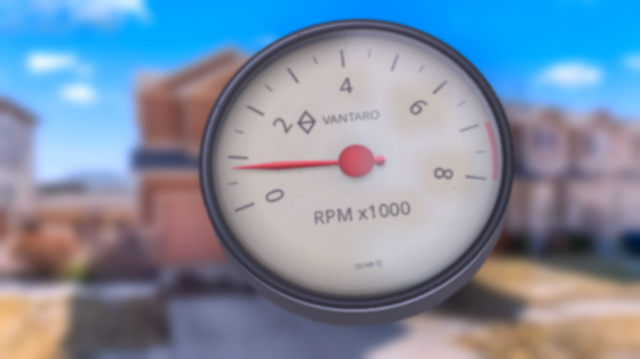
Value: 750,rpm
